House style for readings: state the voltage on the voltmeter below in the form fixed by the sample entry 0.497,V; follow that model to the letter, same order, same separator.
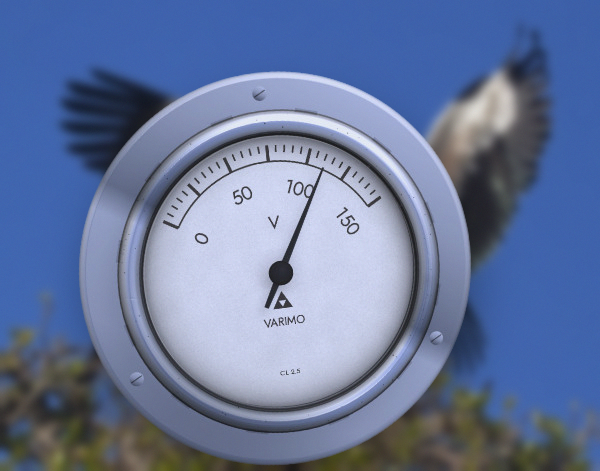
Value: 110,V
